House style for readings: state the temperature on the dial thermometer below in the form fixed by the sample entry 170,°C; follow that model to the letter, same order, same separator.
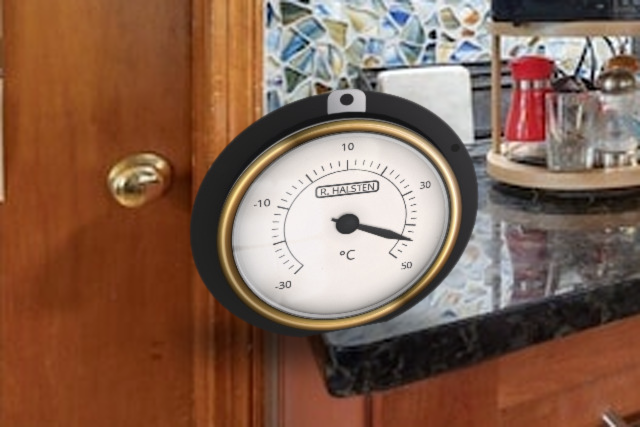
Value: 44,°C
